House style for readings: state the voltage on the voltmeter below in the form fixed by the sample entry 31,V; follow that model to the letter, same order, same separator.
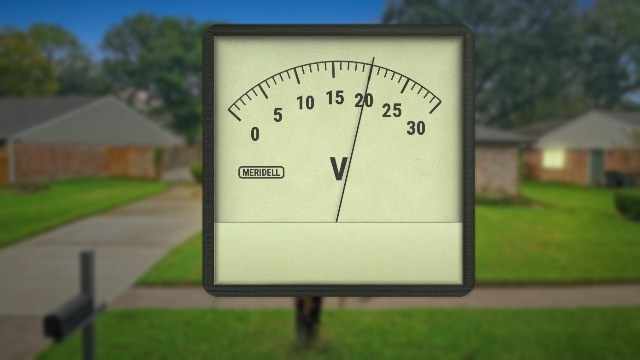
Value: 20,V
